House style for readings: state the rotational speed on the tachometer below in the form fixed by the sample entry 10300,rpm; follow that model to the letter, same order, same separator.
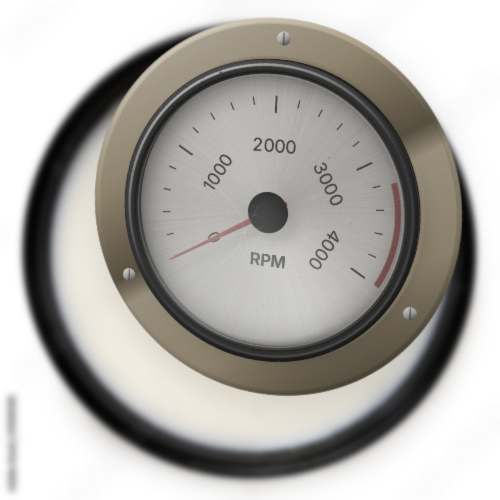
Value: 0,rpm
